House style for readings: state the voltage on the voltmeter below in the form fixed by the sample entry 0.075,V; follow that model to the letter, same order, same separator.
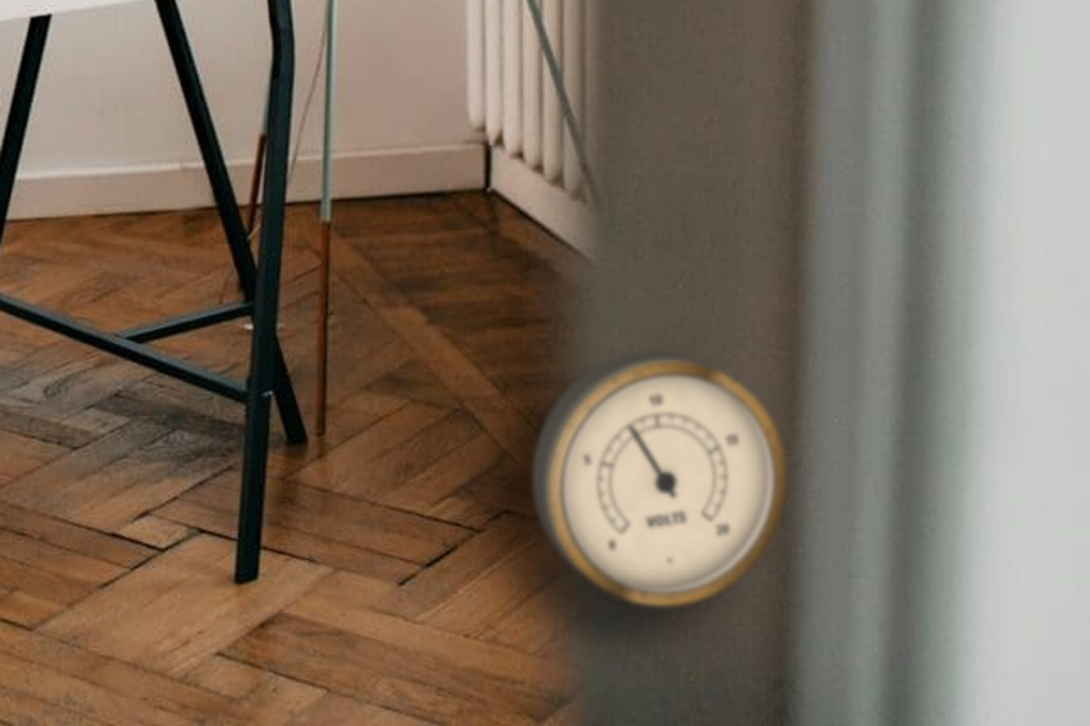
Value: 8,V
